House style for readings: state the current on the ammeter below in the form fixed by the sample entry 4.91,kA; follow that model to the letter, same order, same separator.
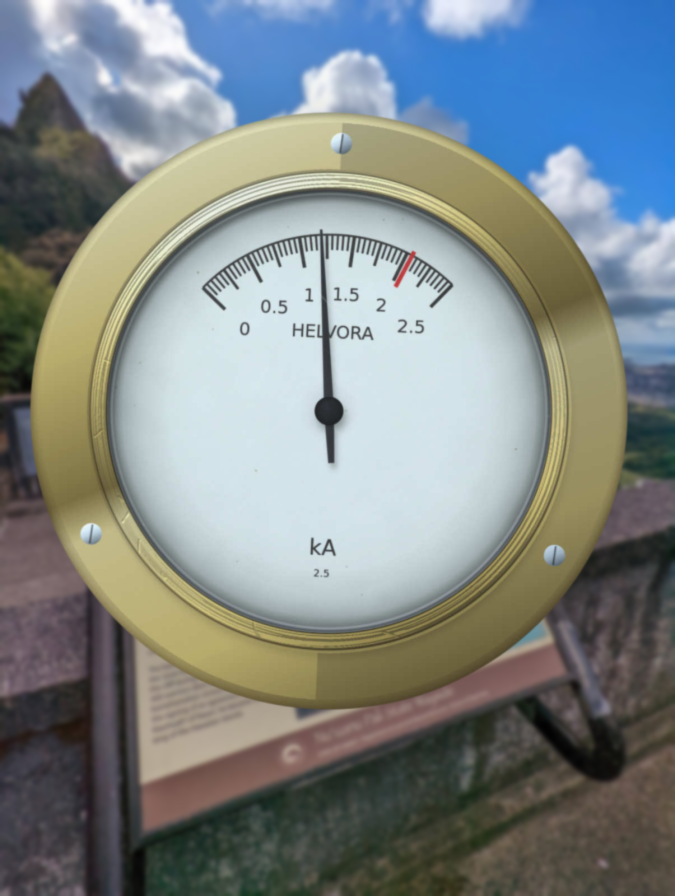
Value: 1.2,kA
